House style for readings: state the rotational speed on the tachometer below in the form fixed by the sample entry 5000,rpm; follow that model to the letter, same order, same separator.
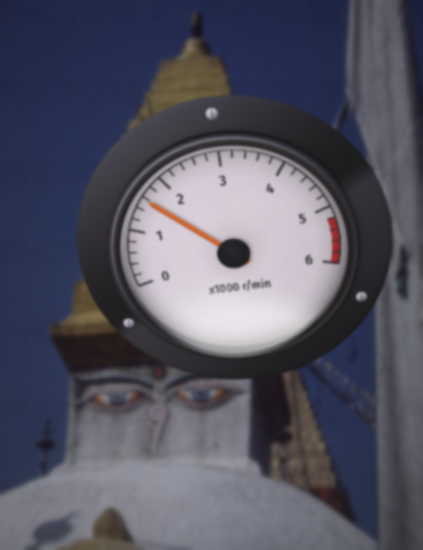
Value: 1600,rpm
